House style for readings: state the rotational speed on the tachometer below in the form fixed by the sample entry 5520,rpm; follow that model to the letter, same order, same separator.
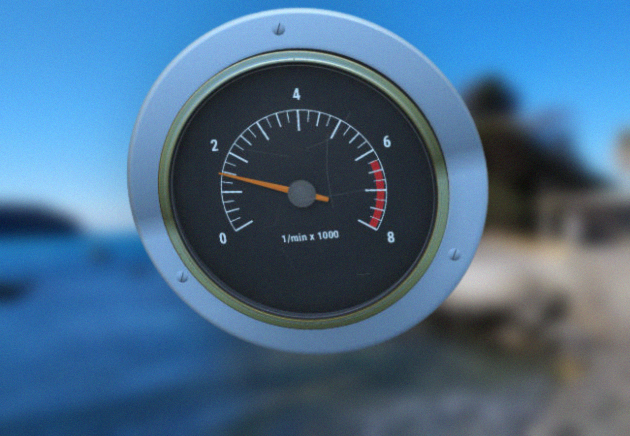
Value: 1500,rpm
